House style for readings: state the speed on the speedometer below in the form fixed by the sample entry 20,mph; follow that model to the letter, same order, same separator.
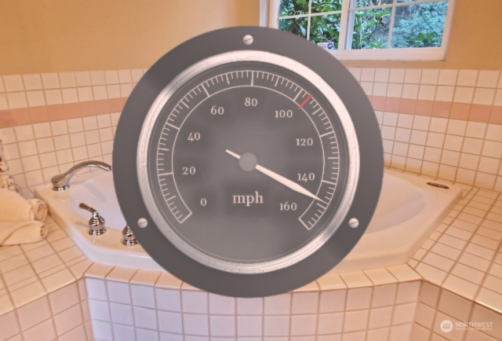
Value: 148,mph
